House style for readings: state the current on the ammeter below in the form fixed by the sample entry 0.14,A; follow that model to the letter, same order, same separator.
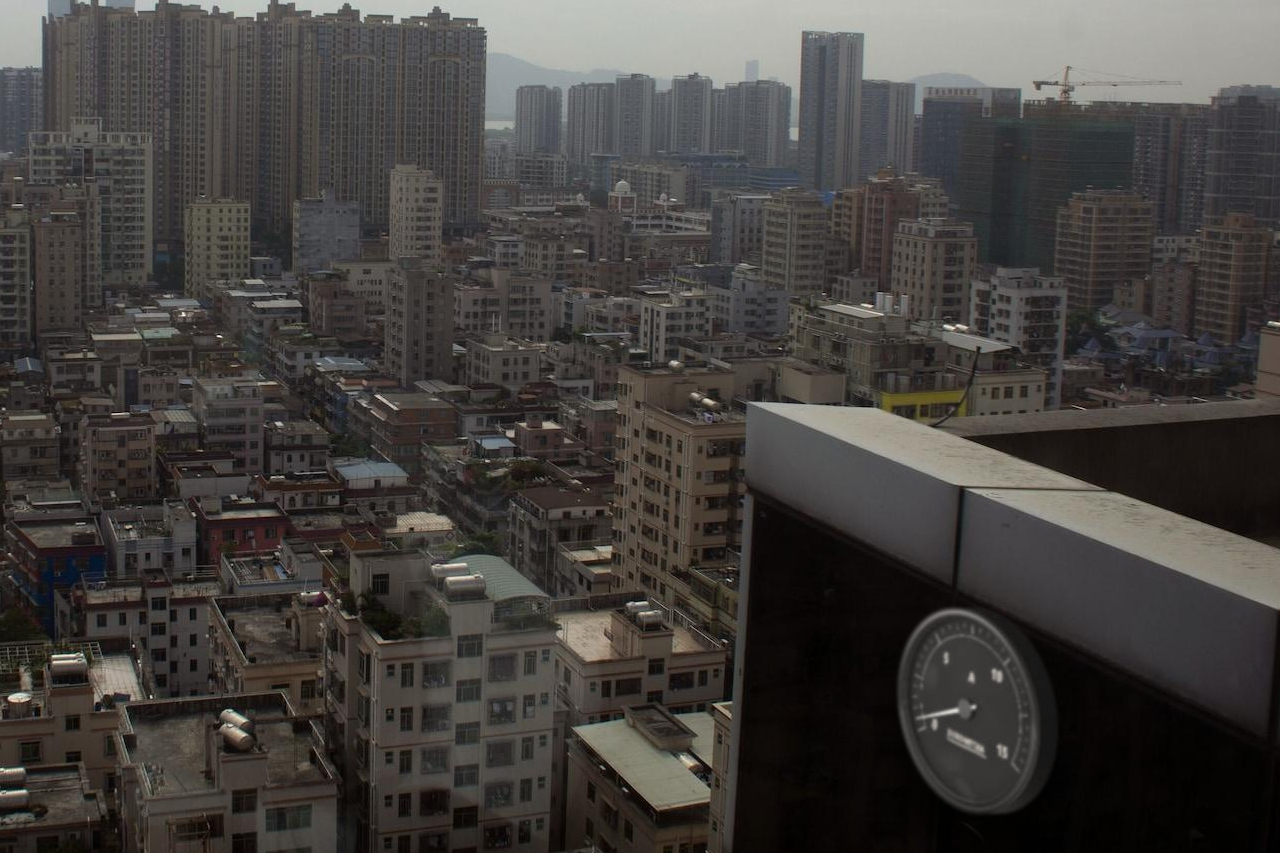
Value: 0.5,A
